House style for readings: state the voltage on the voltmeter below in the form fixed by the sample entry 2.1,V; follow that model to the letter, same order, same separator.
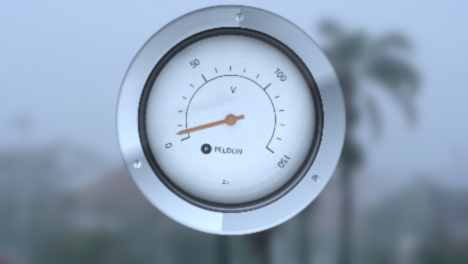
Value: 5,V
